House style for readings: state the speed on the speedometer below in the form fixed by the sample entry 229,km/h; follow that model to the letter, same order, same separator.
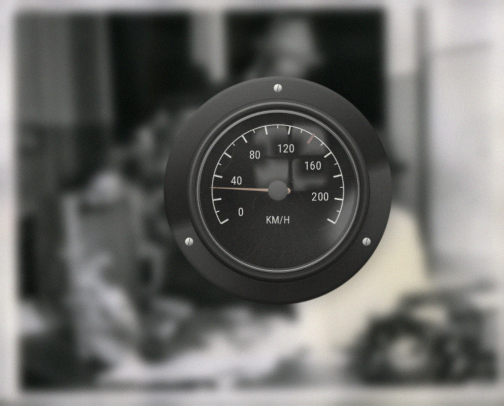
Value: 30,km/h
